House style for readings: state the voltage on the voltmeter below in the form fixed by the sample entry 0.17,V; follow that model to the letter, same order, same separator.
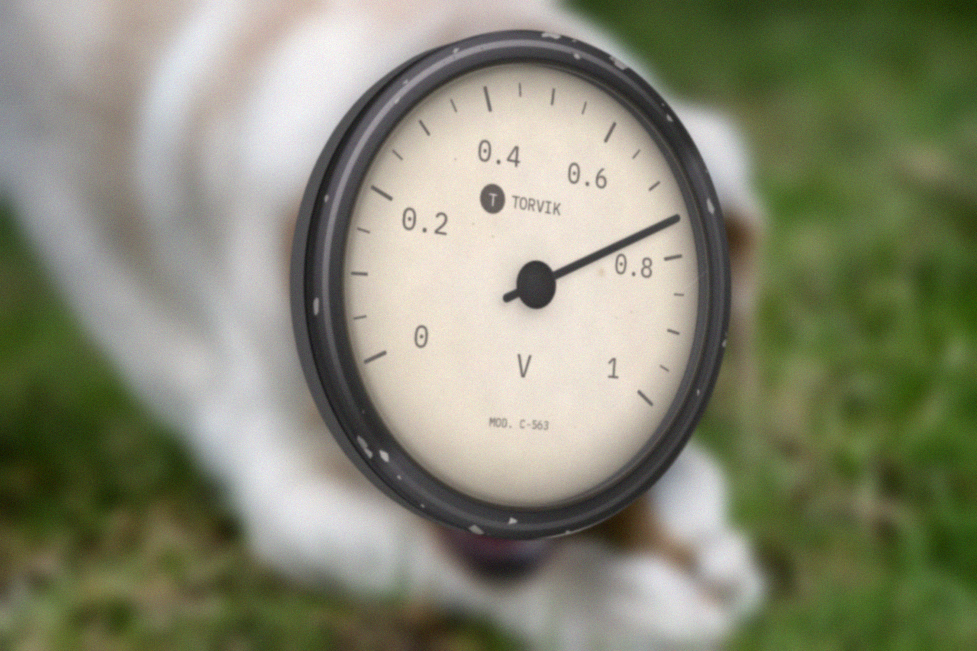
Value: 0.75,V
